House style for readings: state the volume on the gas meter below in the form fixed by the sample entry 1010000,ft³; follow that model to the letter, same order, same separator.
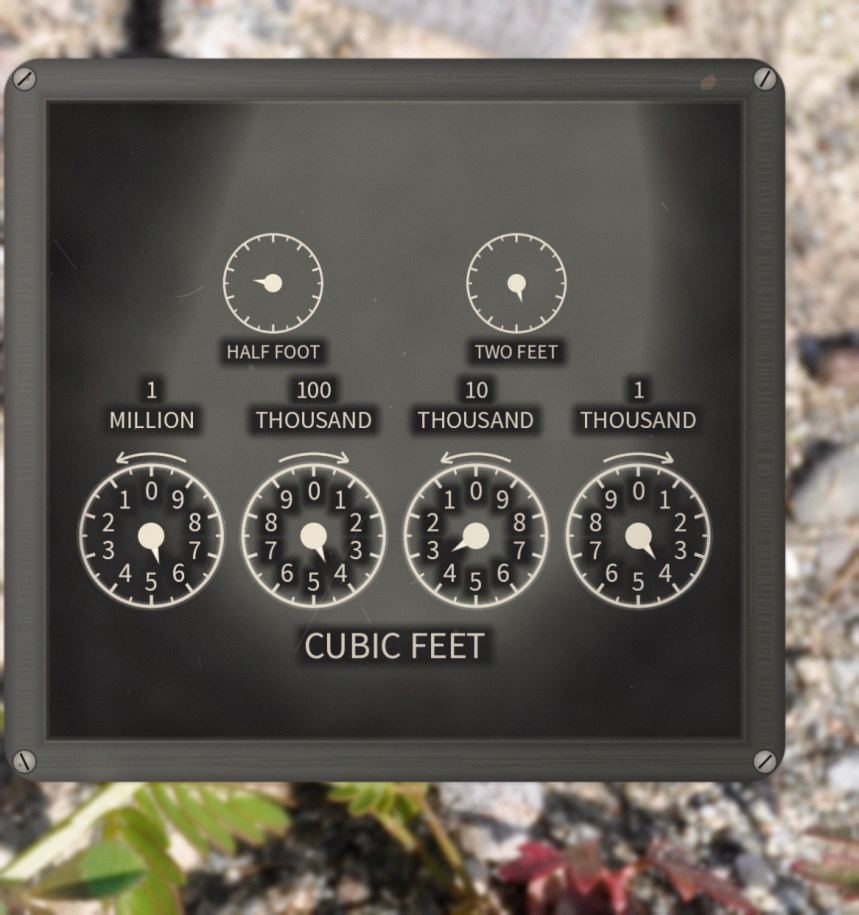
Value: 543400,ft³
